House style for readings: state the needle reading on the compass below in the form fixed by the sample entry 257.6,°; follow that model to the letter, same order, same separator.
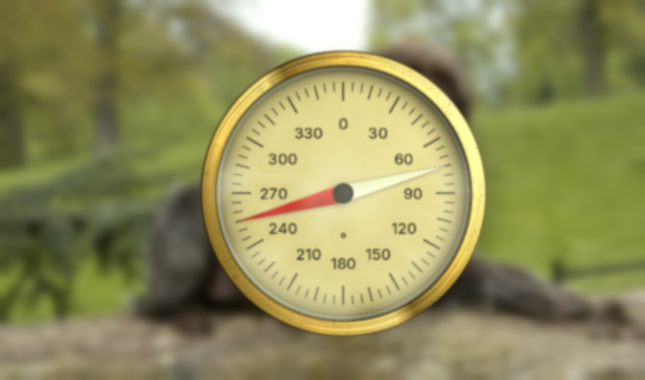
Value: 255,°
